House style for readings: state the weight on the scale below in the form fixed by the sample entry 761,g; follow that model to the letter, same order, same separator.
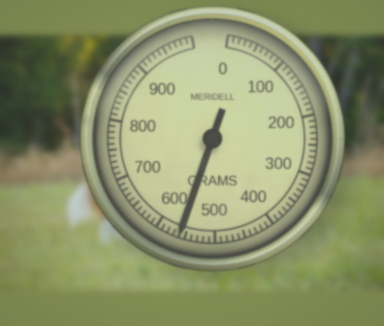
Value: 560,g
